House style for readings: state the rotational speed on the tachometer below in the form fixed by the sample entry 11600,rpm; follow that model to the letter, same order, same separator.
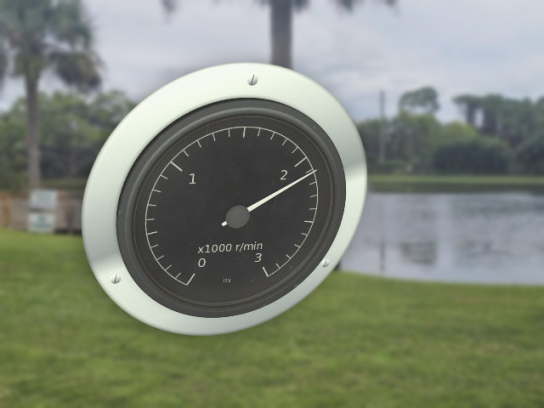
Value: 2100,rpm
